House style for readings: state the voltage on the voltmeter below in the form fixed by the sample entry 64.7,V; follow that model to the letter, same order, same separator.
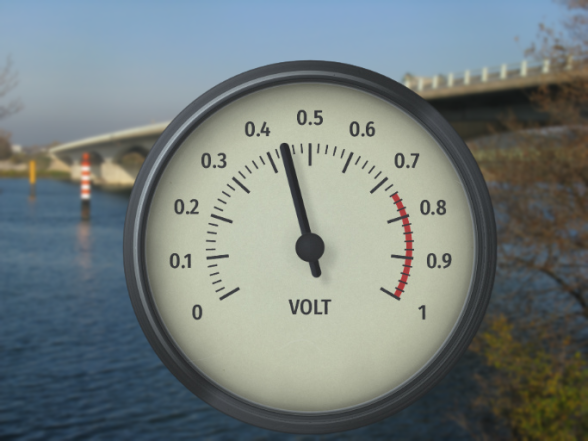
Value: 0.44,V
